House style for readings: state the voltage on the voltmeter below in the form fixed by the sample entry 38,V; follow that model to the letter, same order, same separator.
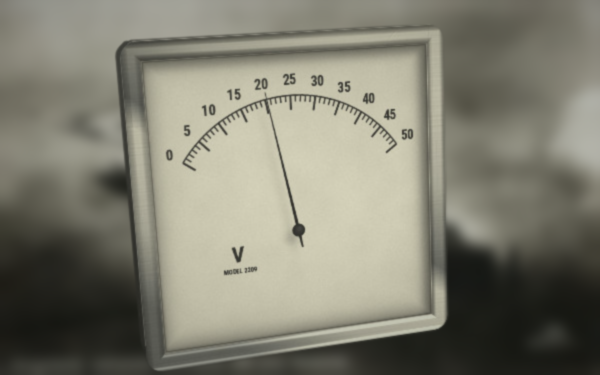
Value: 20,V
